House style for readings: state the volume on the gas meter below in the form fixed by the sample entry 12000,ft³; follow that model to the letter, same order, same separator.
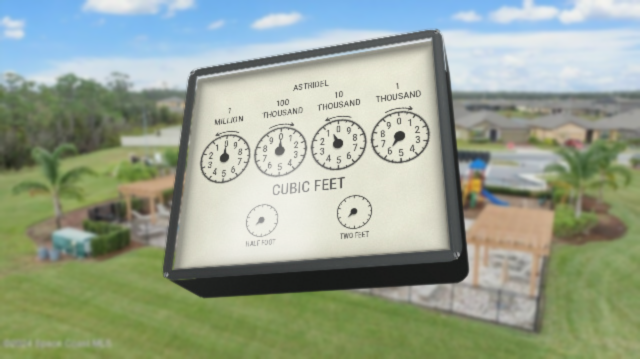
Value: 600,ft³
